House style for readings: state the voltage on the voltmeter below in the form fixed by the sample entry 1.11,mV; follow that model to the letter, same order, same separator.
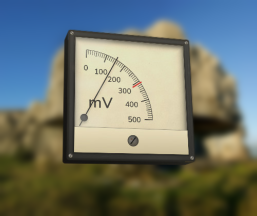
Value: 150,mV
